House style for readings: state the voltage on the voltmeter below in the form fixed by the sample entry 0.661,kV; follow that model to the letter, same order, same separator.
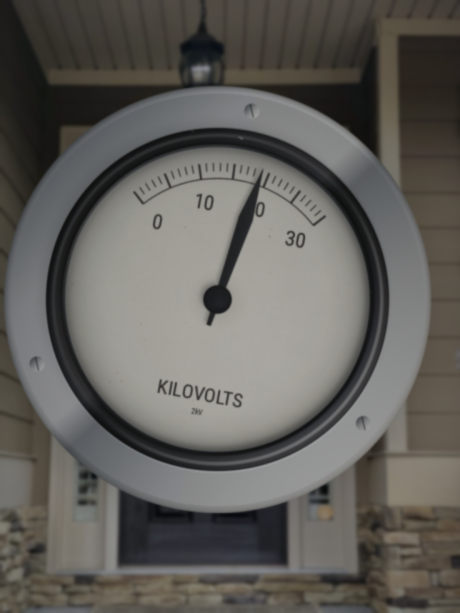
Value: 19,kV
